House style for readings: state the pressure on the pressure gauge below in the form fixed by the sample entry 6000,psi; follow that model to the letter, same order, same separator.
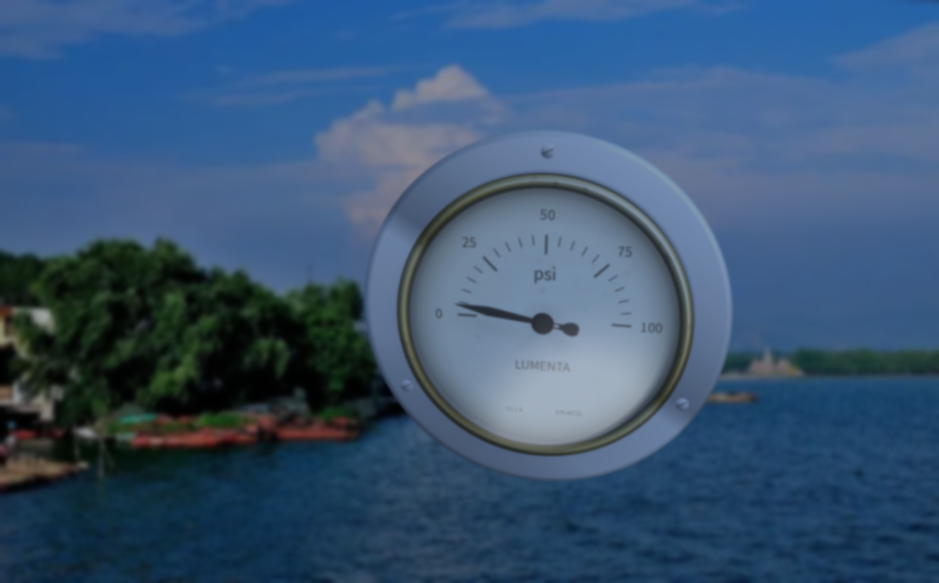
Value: 5,psi
